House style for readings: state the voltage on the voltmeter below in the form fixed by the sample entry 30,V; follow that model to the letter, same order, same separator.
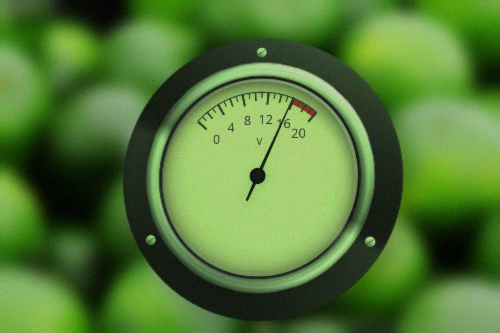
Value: 16,V
